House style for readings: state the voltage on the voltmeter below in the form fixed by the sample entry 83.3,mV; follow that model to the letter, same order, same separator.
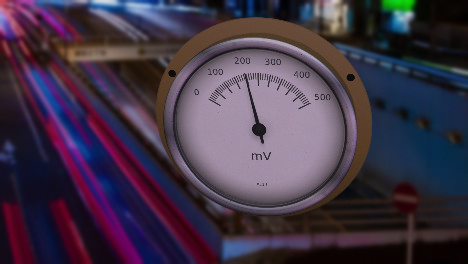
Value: 200,mV
